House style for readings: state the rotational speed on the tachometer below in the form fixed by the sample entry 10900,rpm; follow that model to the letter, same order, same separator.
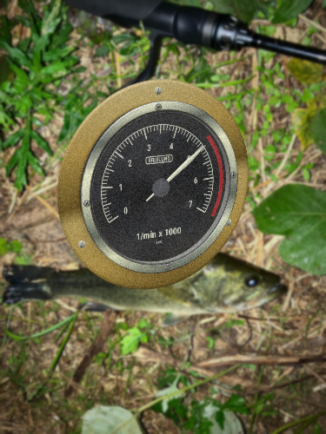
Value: 5000,rpm
